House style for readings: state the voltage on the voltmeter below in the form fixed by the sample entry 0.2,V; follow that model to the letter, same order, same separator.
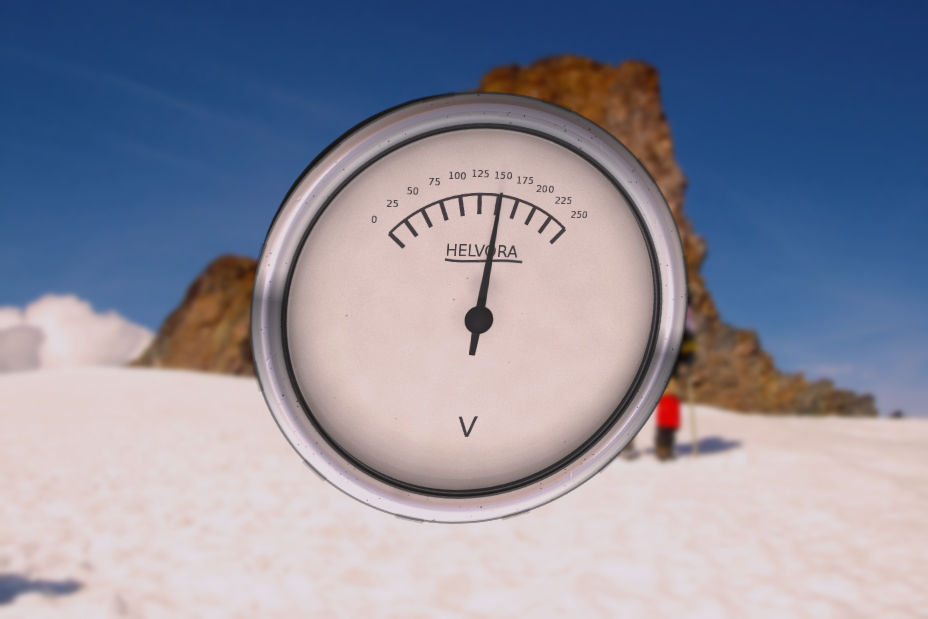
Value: 150,V
